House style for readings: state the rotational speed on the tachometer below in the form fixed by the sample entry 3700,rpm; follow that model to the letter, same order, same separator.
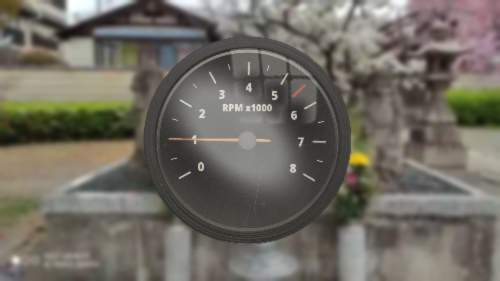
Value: 1000,rpm
